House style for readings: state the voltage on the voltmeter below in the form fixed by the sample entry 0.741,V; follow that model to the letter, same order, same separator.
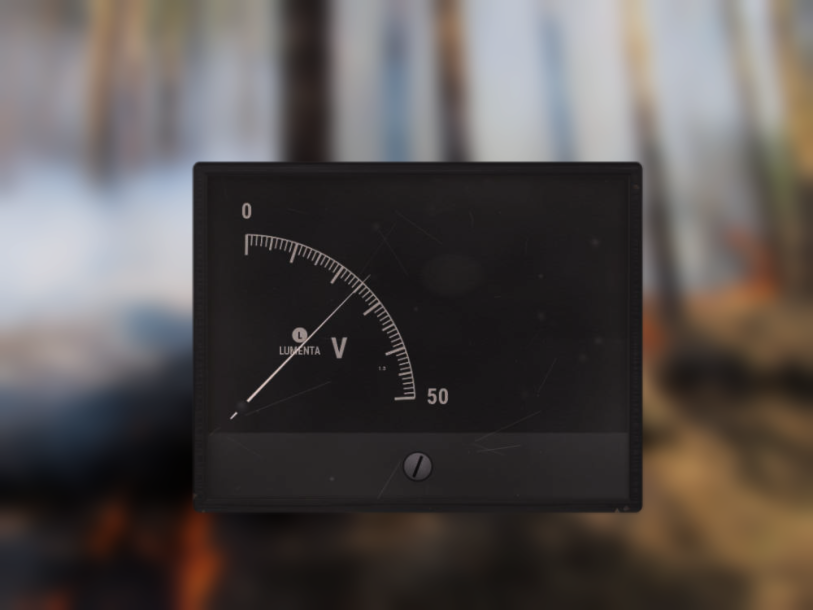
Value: 25,V
